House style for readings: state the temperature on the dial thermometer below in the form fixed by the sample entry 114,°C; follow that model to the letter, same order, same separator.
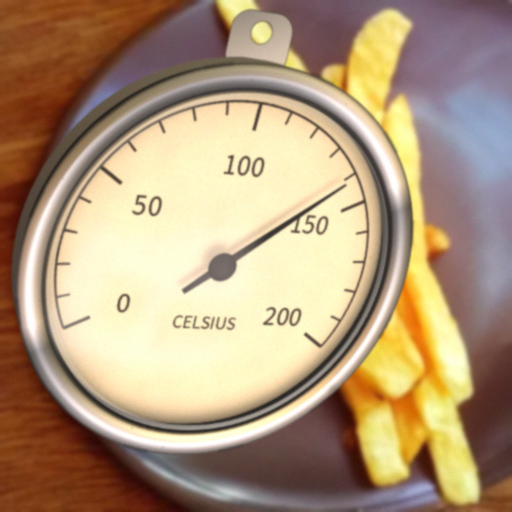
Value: 140,°C
